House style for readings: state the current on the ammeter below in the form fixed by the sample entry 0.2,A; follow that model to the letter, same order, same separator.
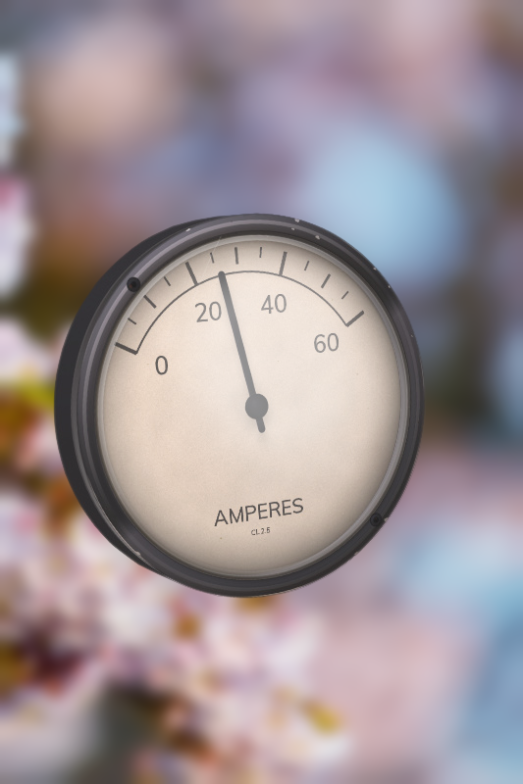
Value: 25,A
